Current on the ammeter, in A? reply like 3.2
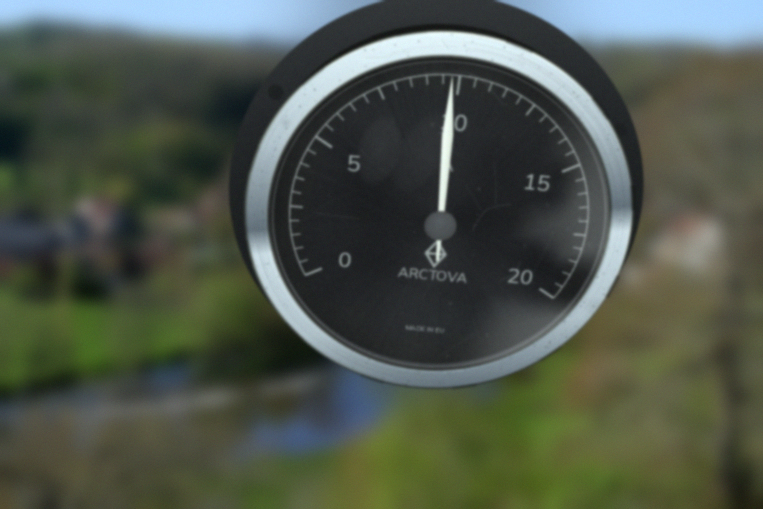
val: 9.75
